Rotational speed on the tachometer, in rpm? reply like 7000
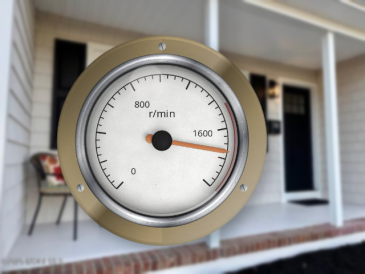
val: 1750
